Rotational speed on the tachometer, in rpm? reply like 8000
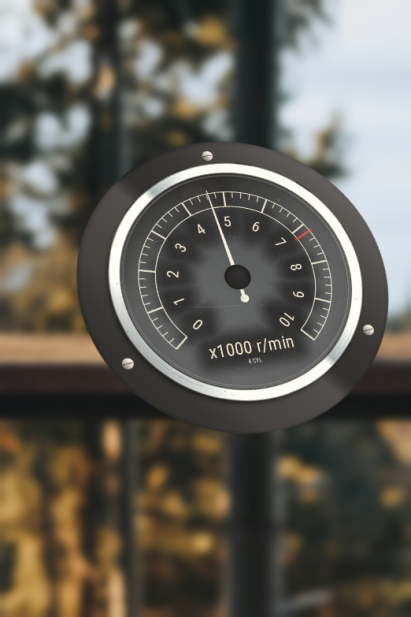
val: 4600
